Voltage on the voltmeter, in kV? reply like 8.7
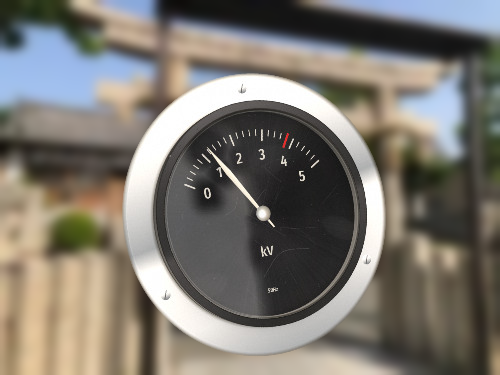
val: 1.2
